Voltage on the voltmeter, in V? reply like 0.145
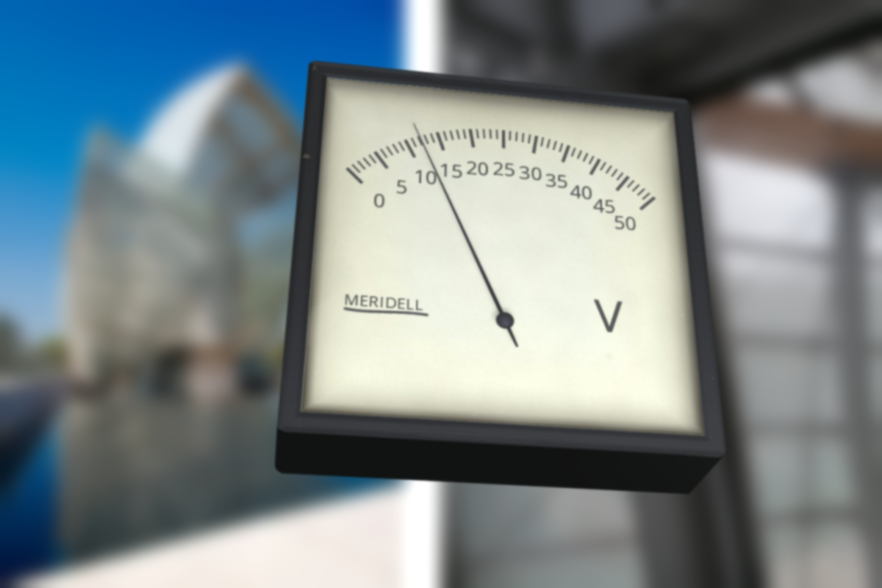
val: 12
